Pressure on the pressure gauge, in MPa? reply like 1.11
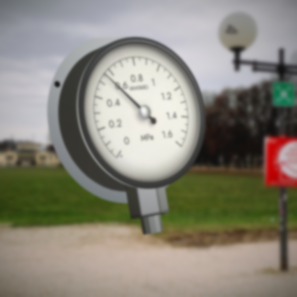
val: 0.55
